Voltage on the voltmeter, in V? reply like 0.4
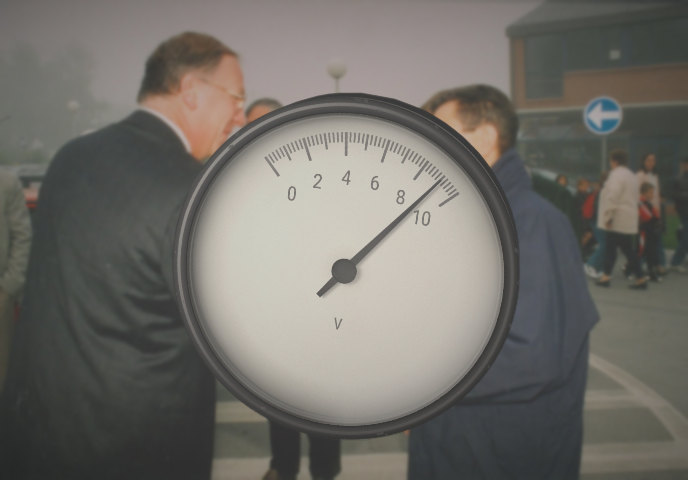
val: 9
